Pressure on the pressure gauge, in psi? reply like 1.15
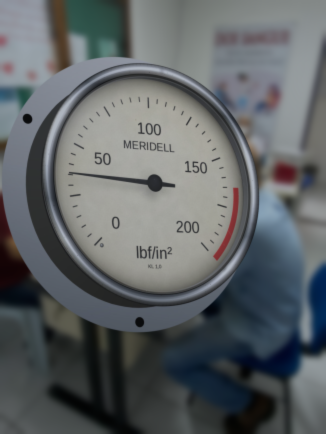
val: 35
